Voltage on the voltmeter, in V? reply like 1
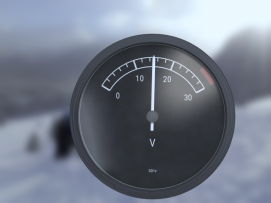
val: 15
